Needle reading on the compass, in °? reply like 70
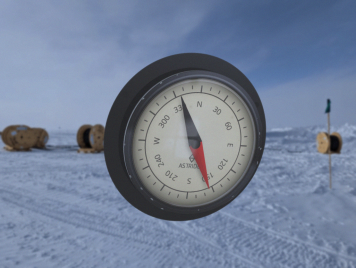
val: 155
